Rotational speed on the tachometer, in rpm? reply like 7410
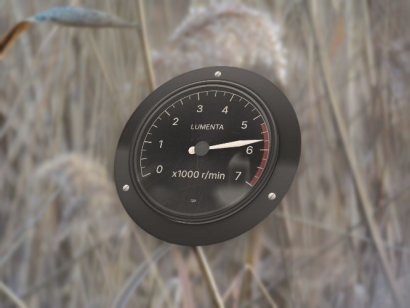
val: 5750
